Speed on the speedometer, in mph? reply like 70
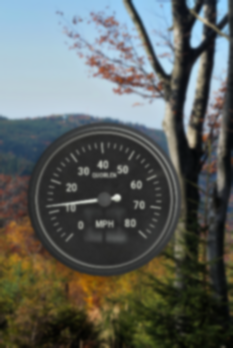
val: 12
